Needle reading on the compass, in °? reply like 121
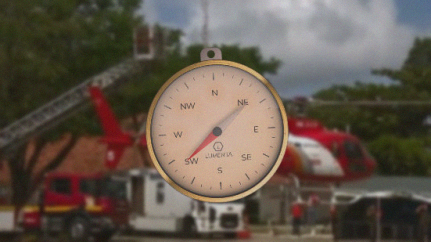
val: 230
